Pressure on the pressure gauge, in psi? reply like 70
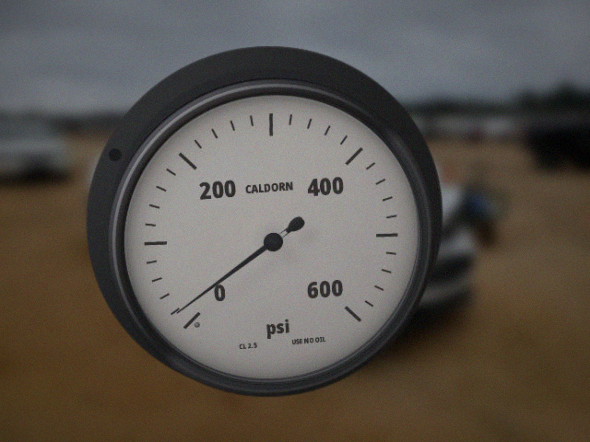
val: 20
